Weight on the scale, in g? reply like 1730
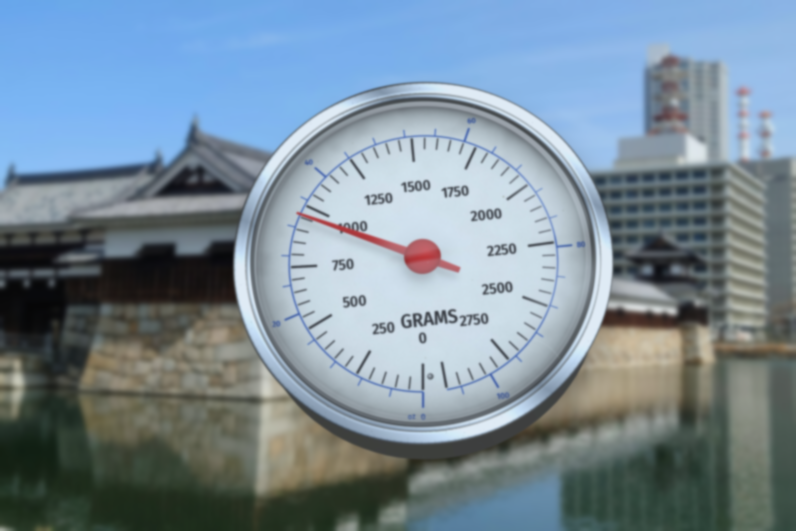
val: 950
